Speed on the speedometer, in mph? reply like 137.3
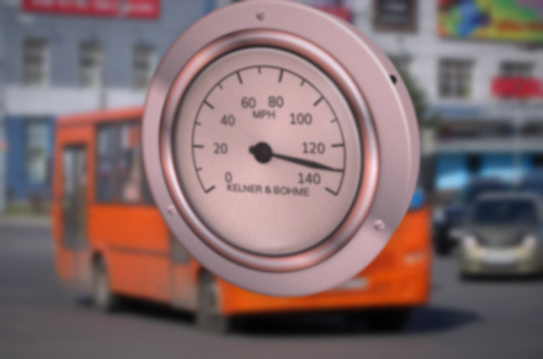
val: 130
